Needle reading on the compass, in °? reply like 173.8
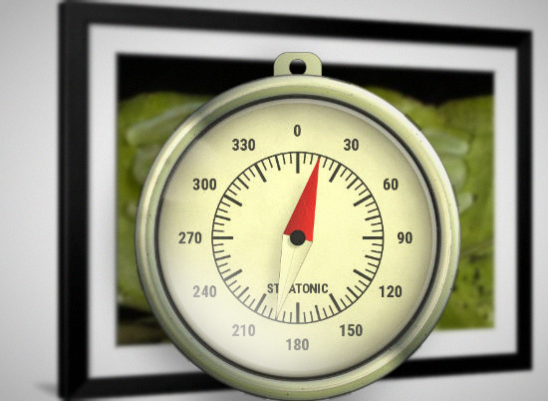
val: 15
